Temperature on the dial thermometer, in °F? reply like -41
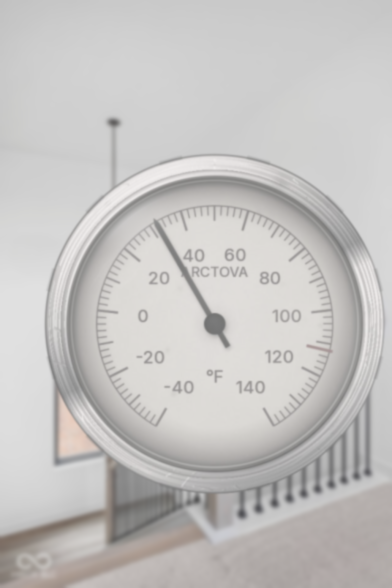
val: 32
